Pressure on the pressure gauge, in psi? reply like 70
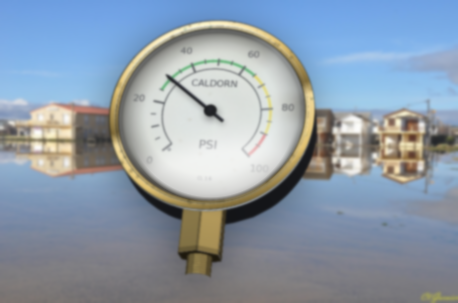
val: 30
